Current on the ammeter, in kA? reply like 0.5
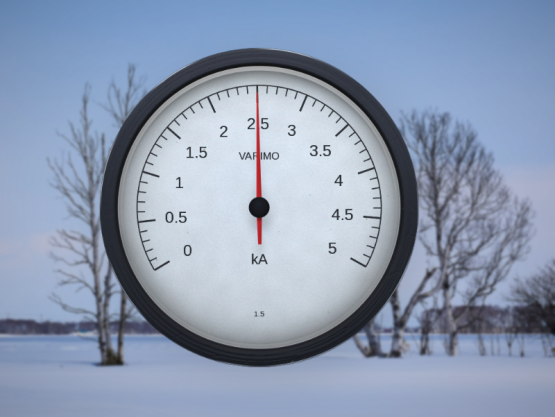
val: 2.5
